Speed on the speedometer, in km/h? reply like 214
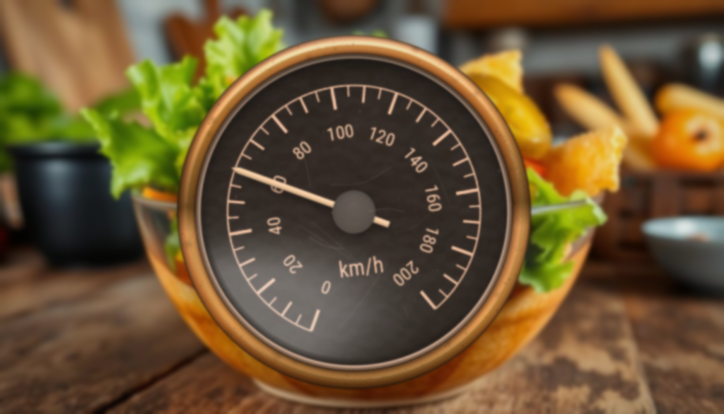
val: 60
